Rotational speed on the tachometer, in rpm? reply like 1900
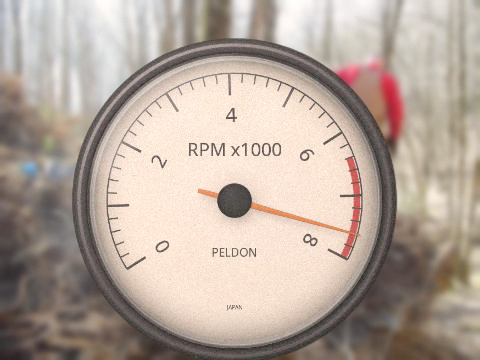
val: 7600
